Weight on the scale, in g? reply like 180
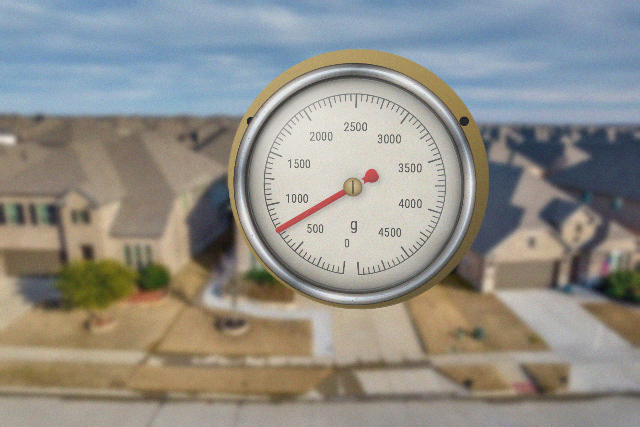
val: 750
